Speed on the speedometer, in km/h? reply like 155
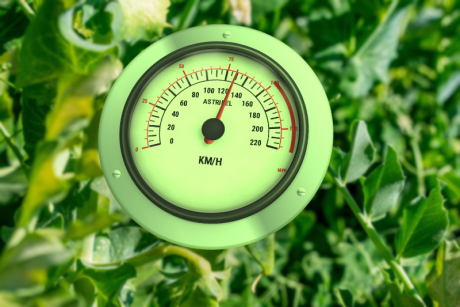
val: 130
